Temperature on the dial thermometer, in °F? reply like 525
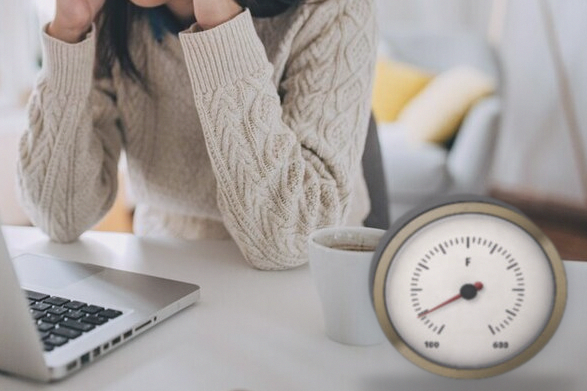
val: 150
